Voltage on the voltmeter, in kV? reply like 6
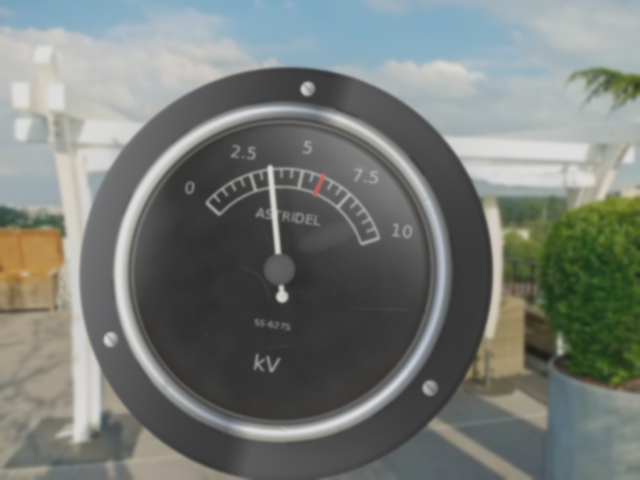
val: 3.5
